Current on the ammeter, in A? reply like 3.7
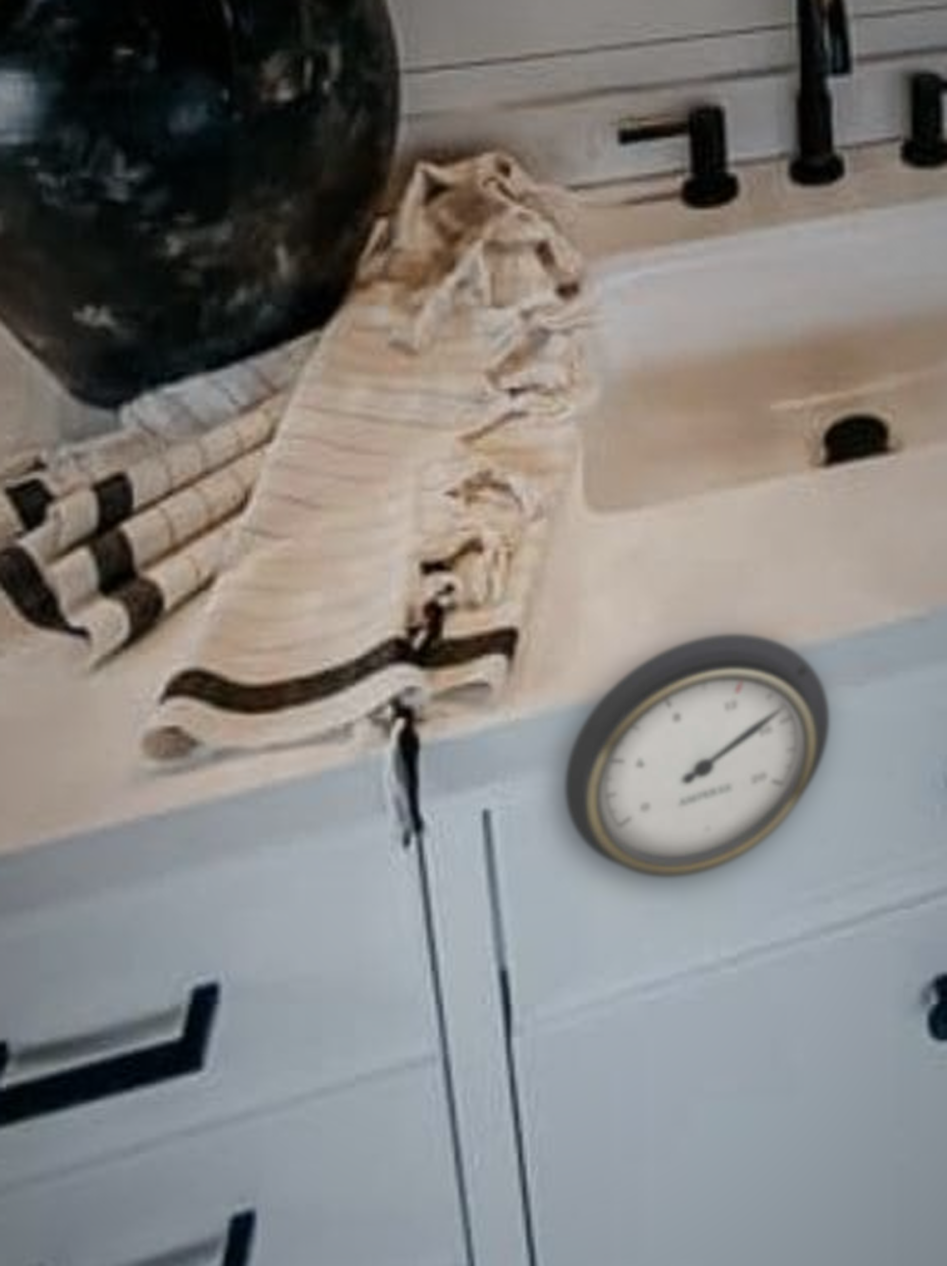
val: 15
